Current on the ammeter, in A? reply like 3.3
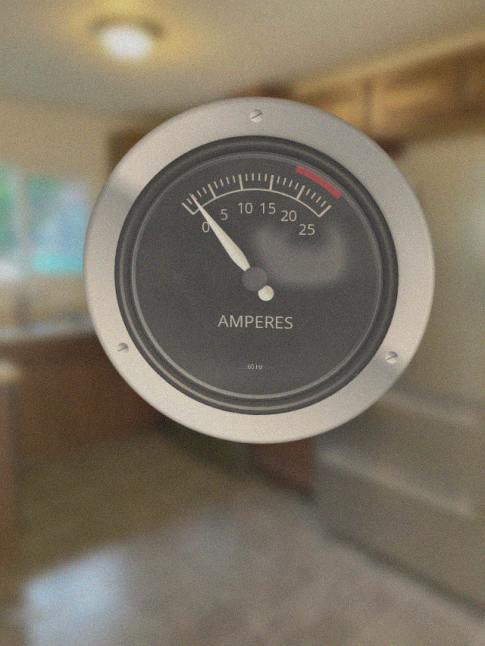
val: 2
